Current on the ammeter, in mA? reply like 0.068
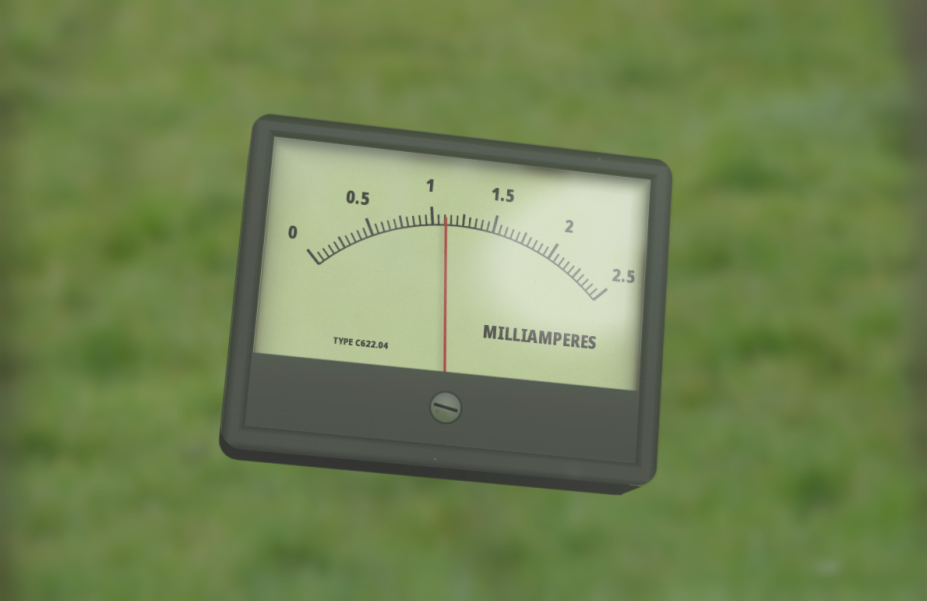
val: 1.1
